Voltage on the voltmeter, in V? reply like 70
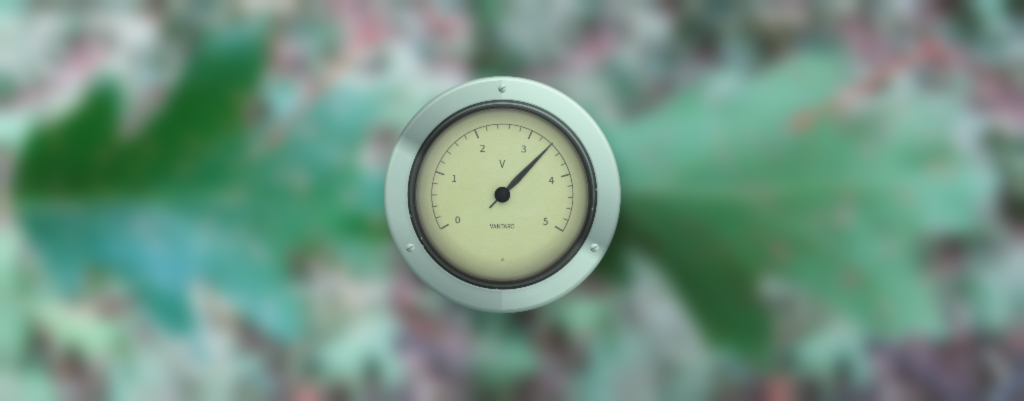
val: 3.4
